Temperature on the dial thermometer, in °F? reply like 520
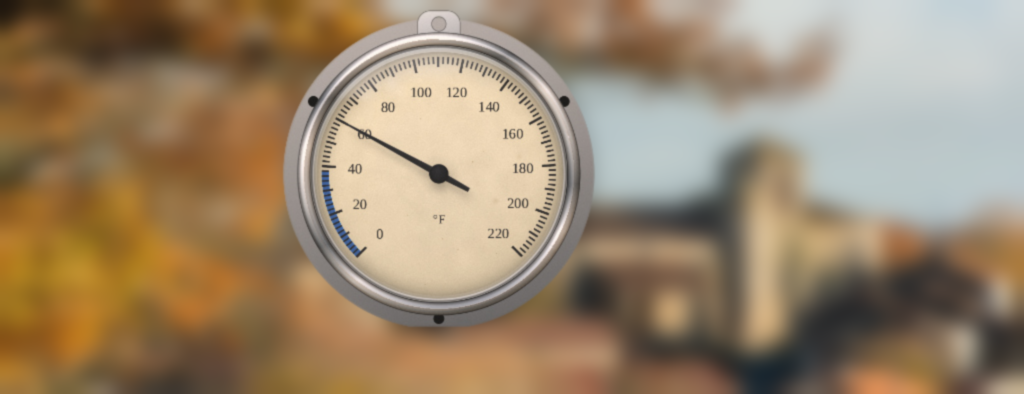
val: 60
